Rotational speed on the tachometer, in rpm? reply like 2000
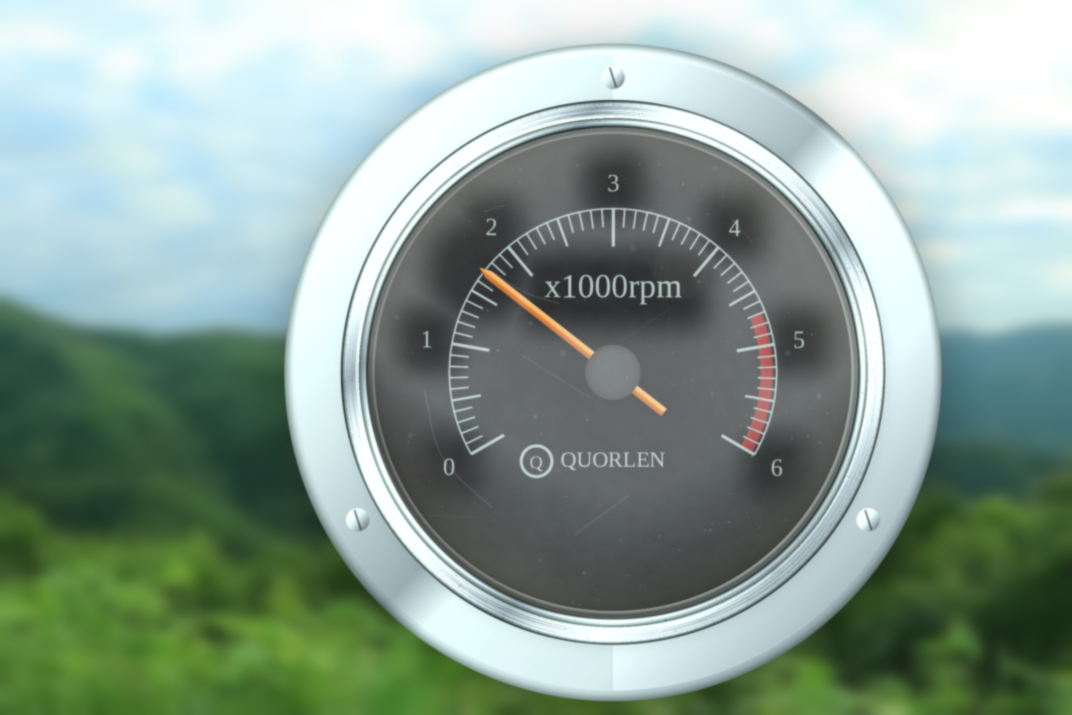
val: 1700
